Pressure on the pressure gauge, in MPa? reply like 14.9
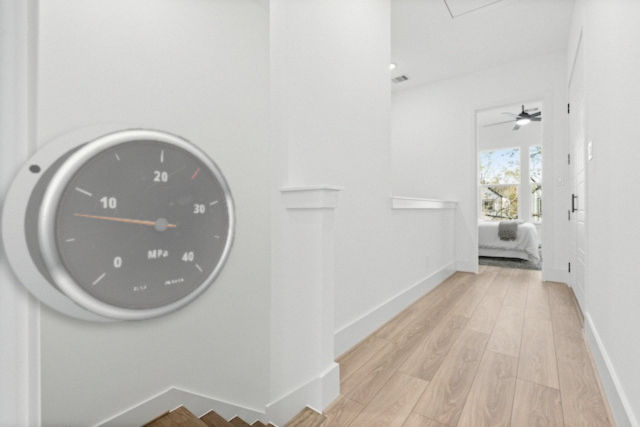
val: 7.5
